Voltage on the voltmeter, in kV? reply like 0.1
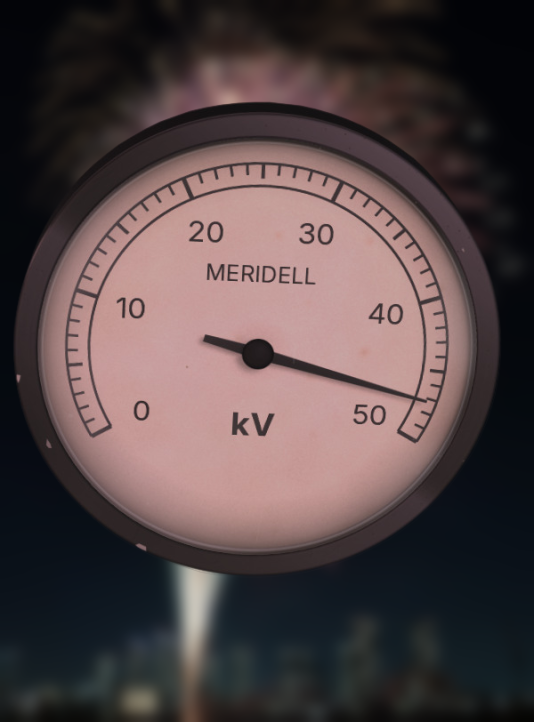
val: 47
